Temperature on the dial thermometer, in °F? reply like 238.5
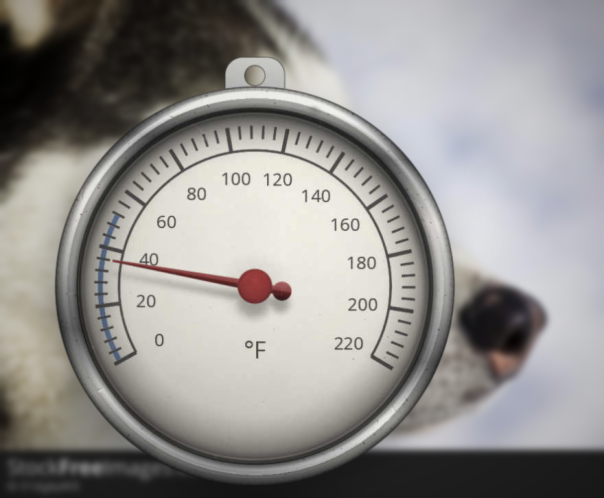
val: 36
